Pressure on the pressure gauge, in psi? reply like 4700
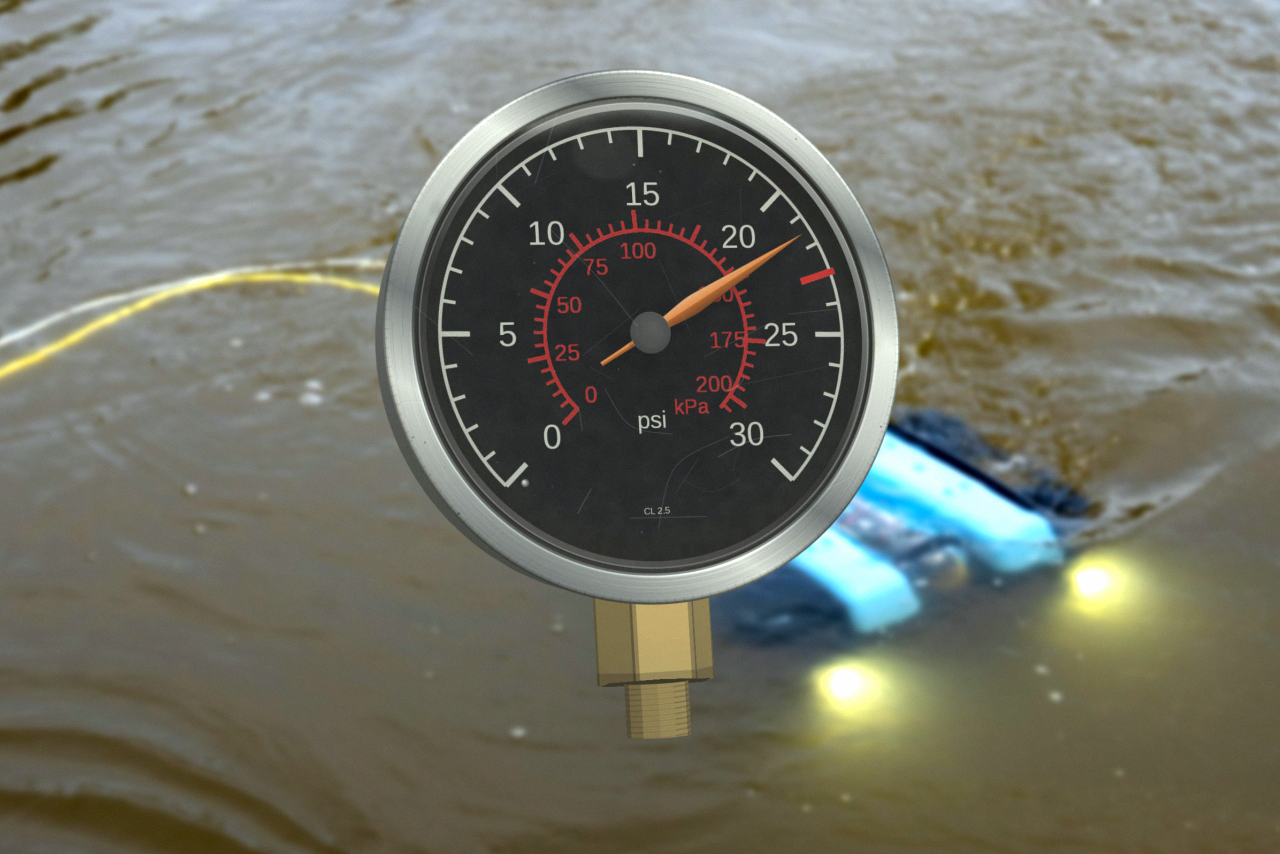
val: 21.5
